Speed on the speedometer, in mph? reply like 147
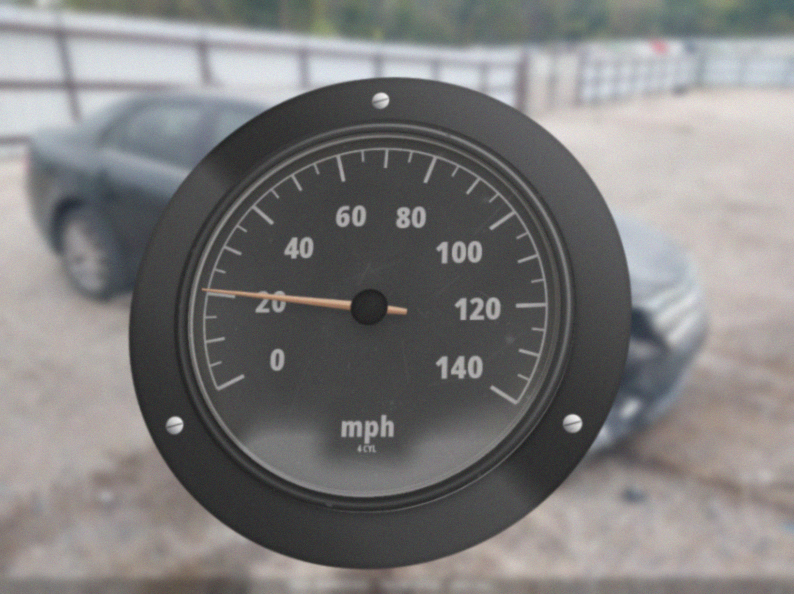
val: 20
